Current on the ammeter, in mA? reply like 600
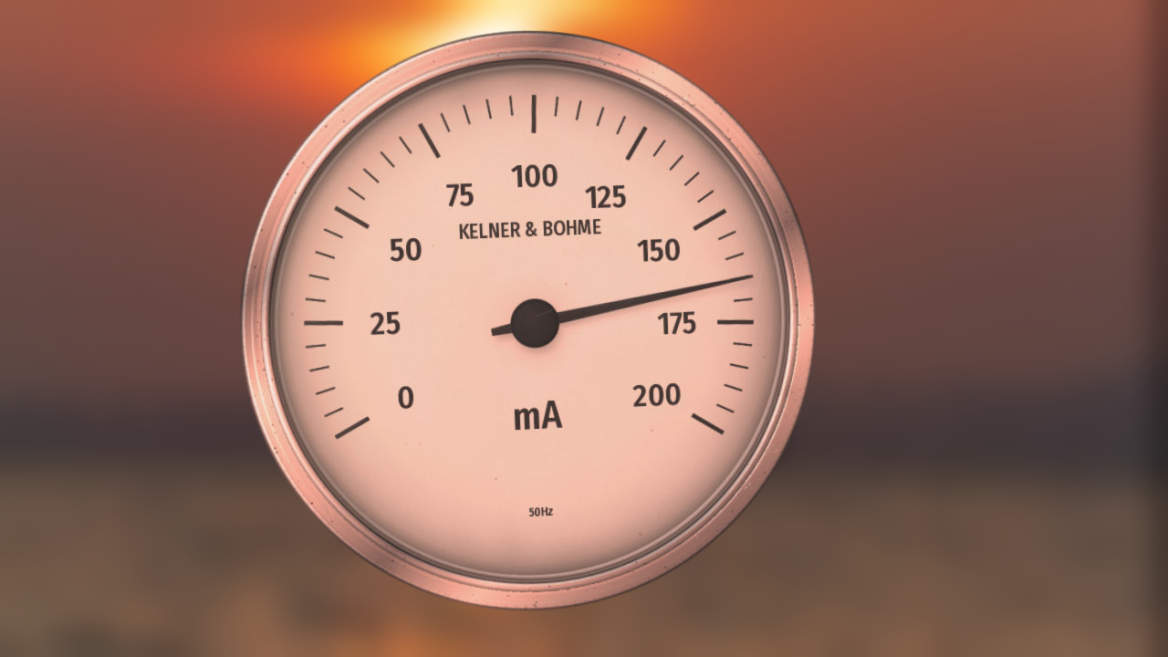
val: 165
